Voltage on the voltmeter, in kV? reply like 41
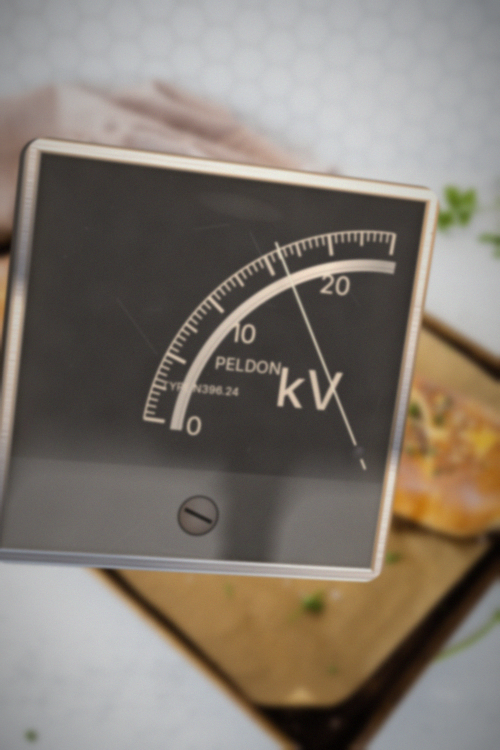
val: 16
